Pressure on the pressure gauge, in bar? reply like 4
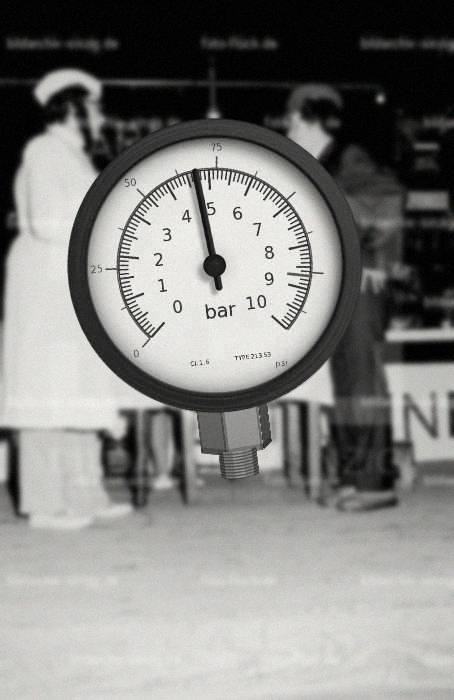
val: 4.7
